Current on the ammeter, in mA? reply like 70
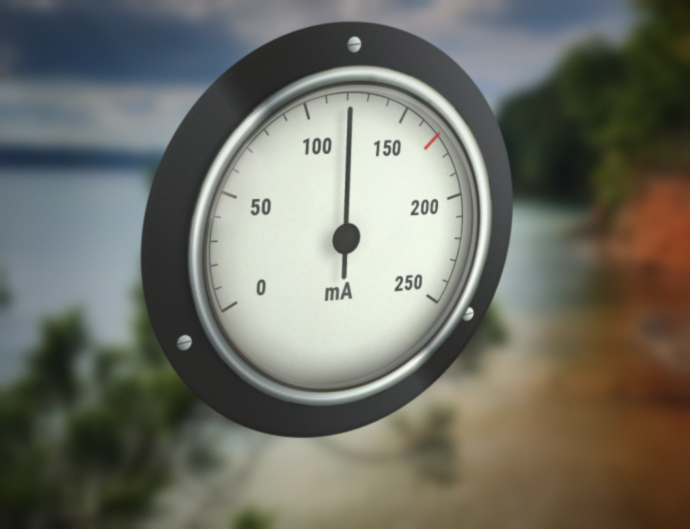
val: 120
